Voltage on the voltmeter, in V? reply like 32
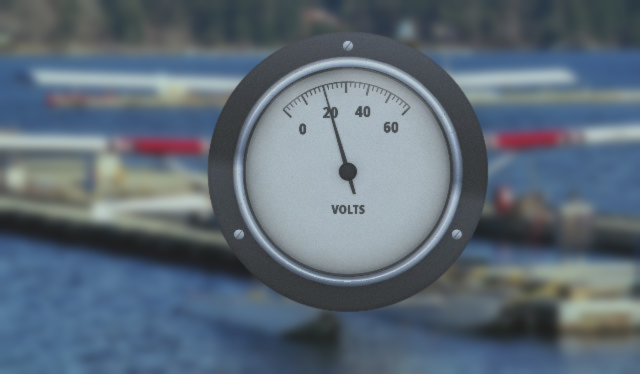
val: 20
